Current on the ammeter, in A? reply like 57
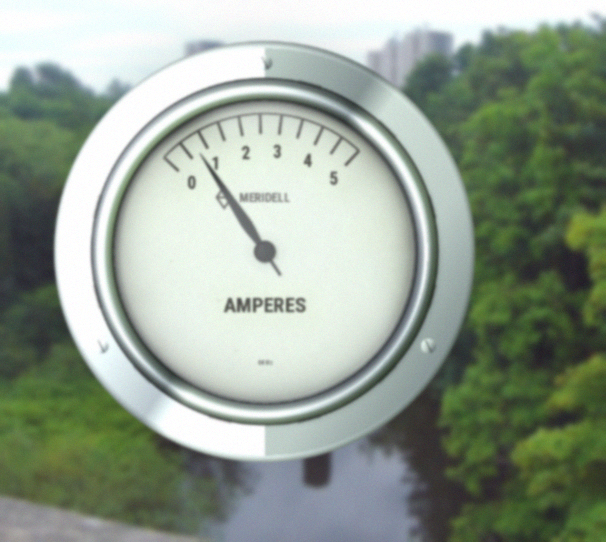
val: 0.75
